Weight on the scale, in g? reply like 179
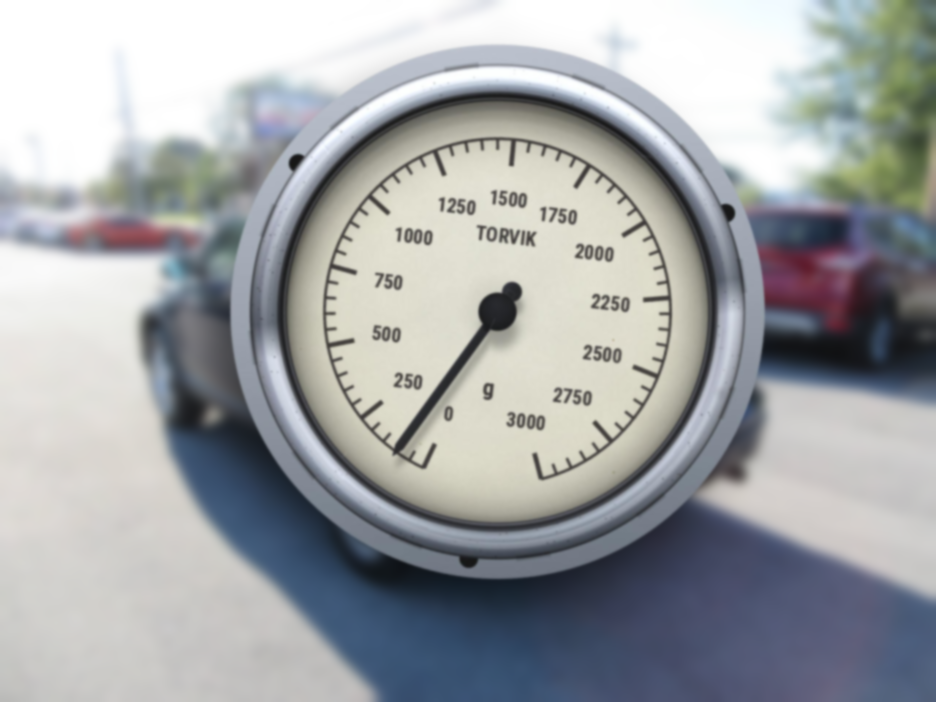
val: 100
